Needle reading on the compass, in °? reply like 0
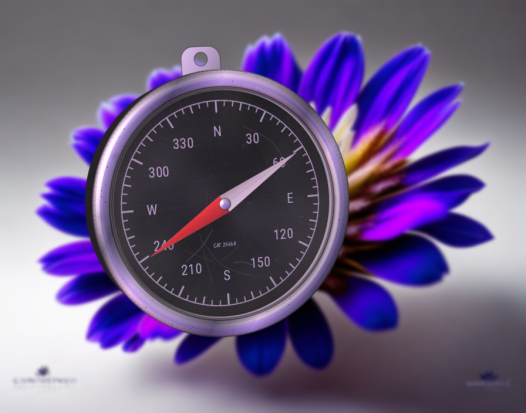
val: 240
